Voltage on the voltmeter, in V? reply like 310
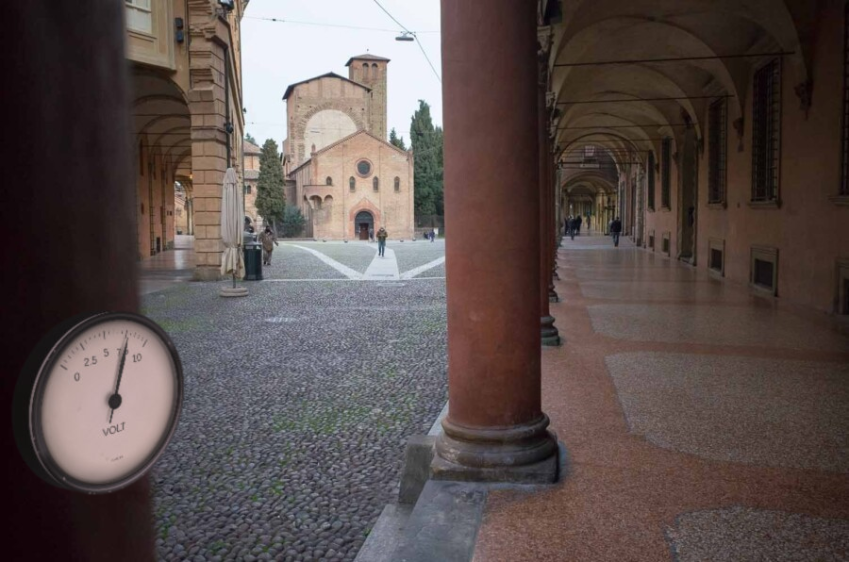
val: 7.5
